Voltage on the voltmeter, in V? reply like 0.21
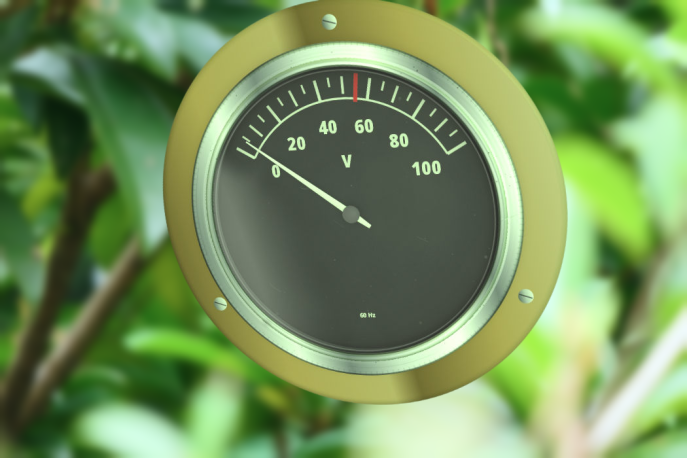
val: 5
